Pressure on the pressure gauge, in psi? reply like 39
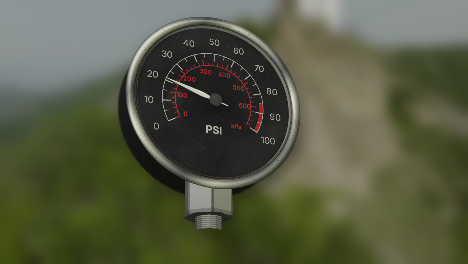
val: 20
